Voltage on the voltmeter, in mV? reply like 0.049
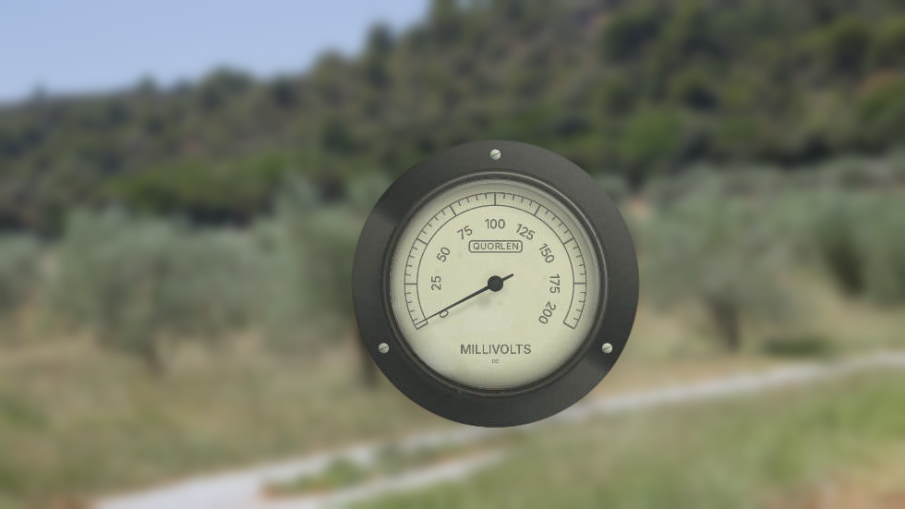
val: 2.5
